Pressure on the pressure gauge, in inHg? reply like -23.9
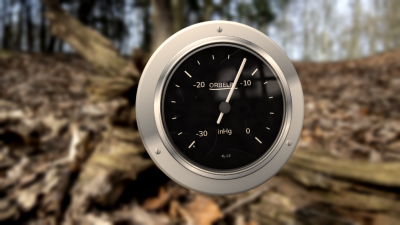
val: -12
